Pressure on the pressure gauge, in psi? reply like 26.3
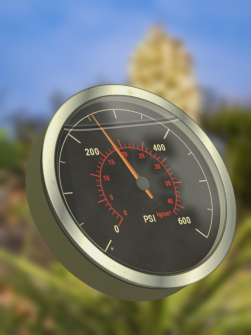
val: 250
